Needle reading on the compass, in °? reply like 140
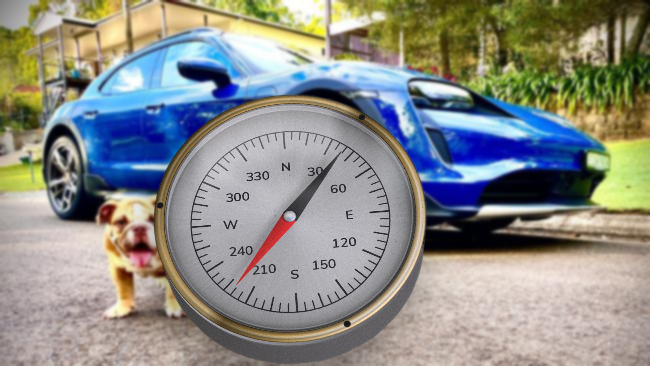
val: 220
